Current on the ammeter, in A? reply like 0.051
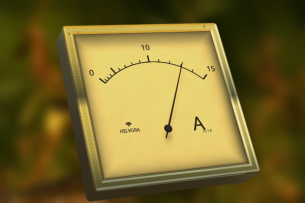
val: 13
